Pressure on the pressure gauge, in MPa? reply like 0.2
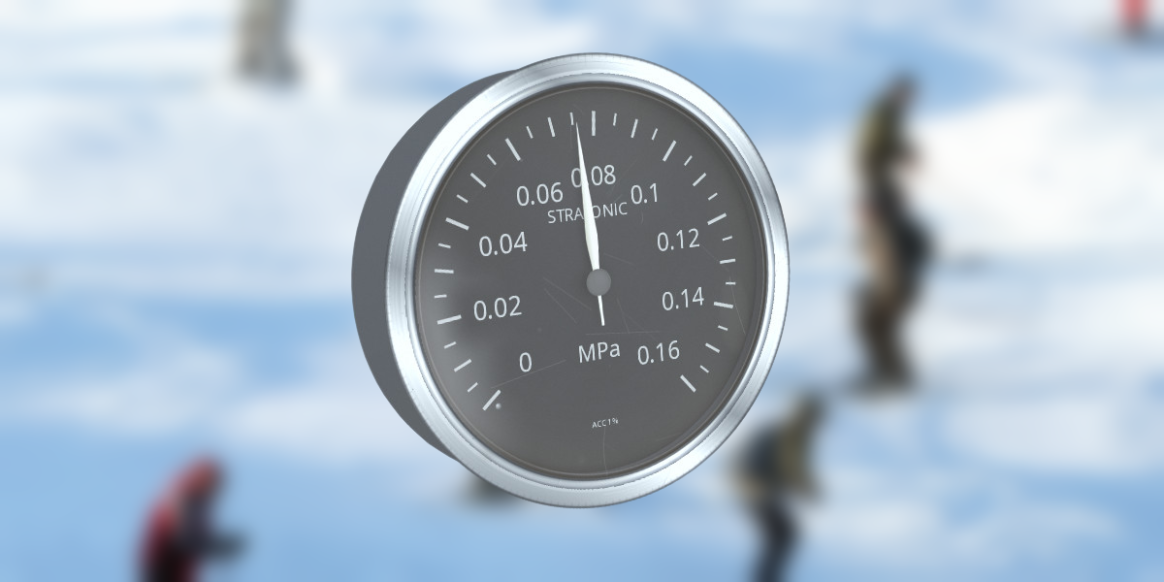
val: 0.075
